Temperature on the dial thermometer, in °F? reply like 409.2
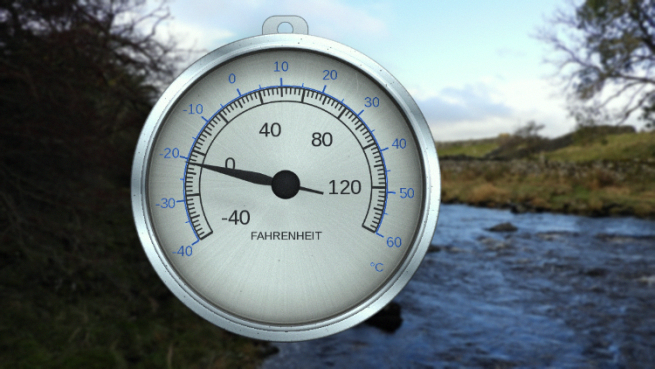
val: -6
